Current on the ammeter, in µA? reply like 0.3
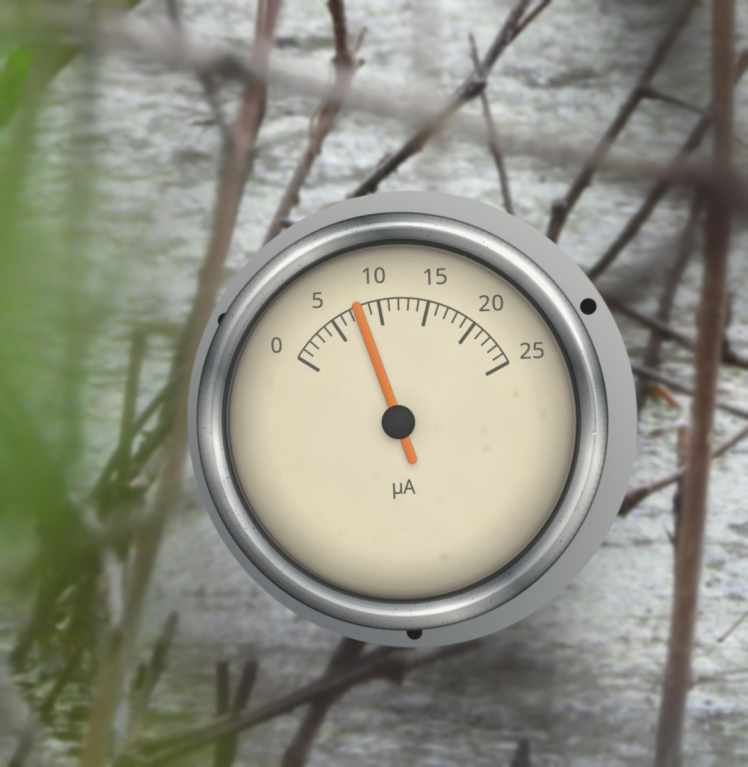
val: 8
